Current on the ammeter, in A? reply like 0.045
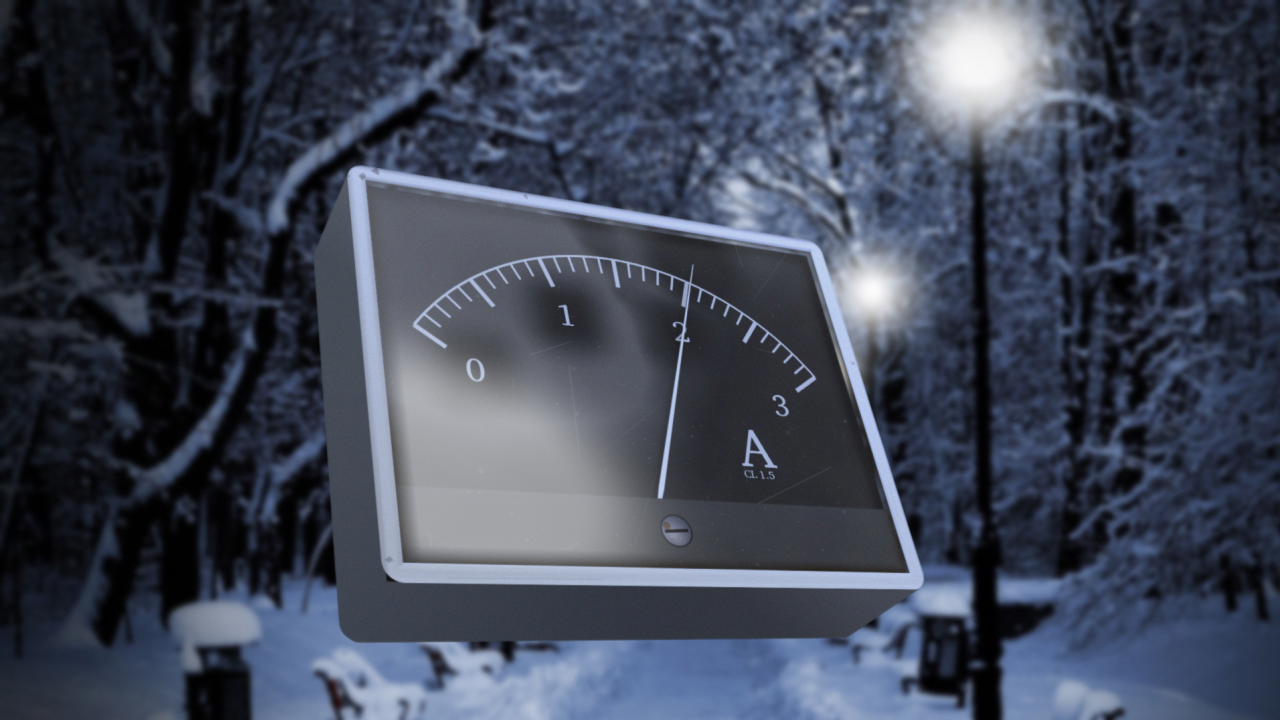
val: 2
